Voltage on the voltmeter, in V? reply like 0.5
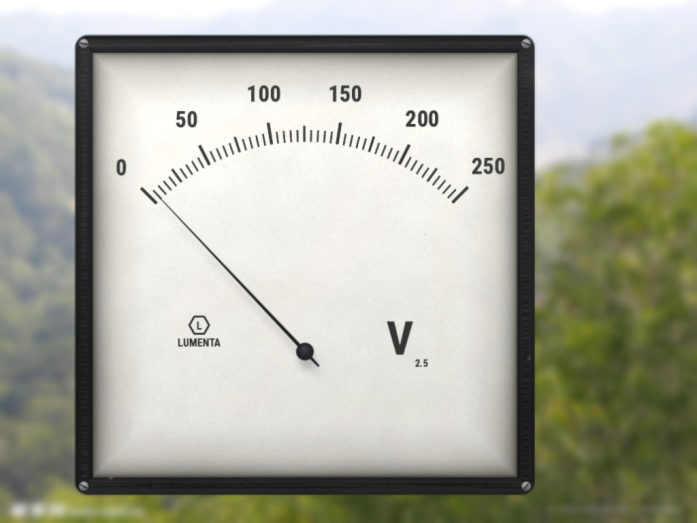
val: 5
